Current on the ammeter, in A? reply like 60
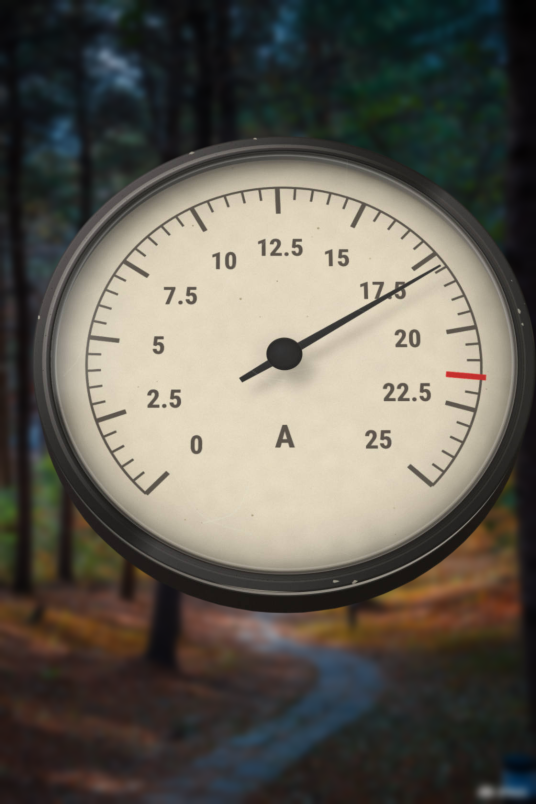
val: 18
